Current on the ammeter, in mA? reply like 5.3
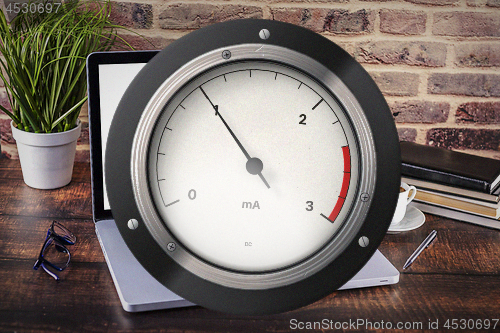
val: 1
